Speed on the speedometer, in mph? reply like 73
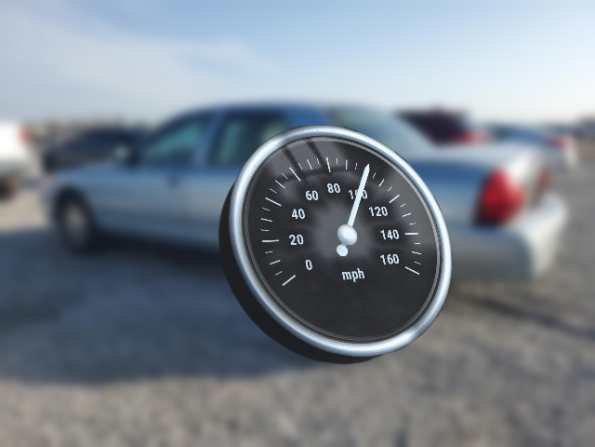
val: 100
